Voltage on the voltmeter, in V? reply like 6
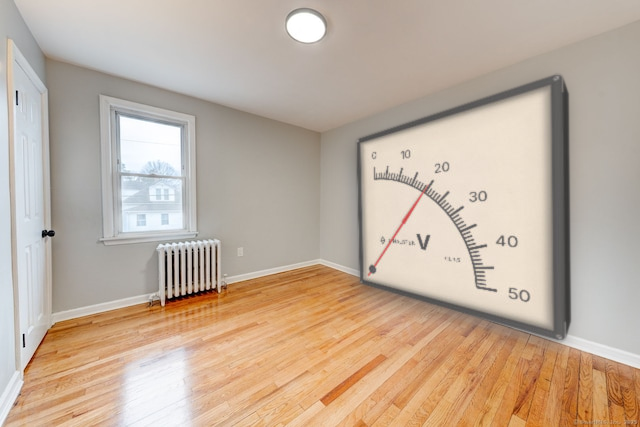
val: 20
